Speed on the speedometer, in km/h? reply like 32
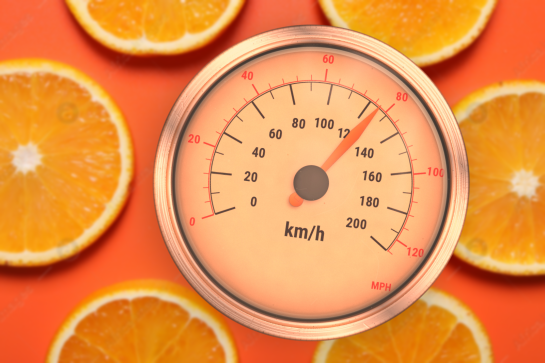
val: 125
